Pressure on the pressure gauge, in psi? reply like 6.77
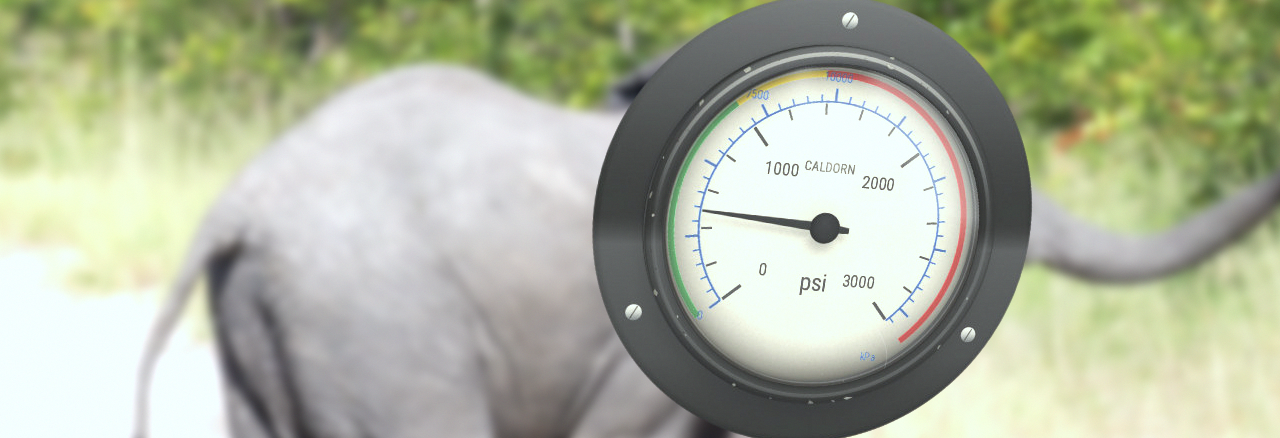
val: 500
